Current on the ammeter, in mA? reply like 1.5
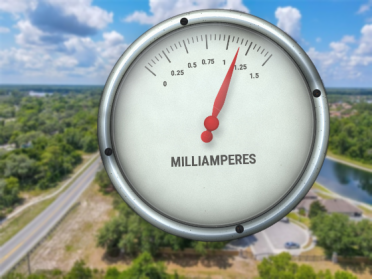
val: 1.15
